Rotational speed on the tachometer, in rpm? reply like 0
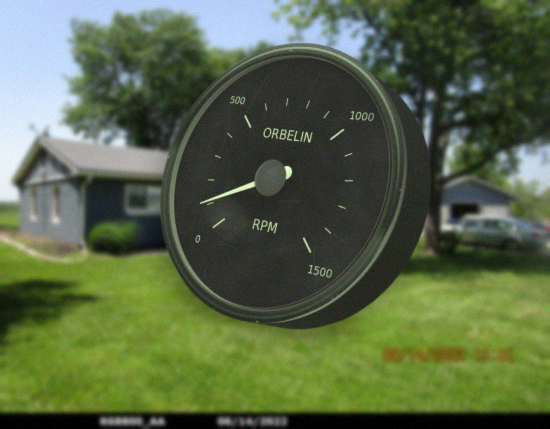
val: 100
